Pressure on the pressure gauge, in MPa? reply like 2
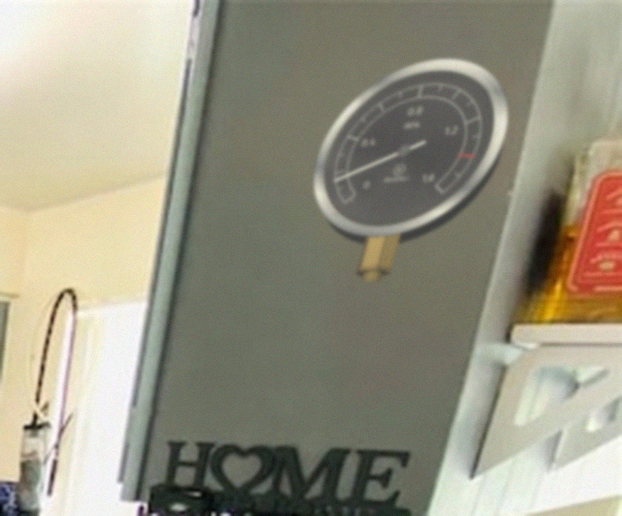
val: 0.15
